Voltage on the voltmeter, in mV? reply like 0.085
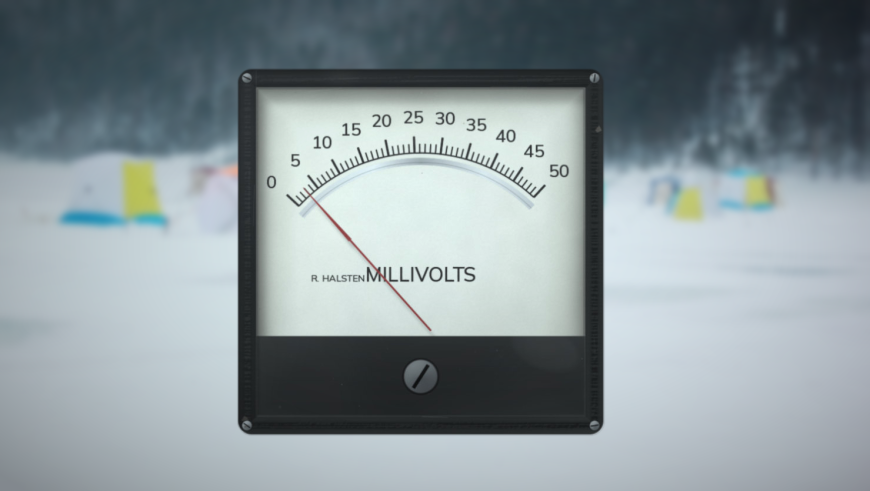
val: 3
